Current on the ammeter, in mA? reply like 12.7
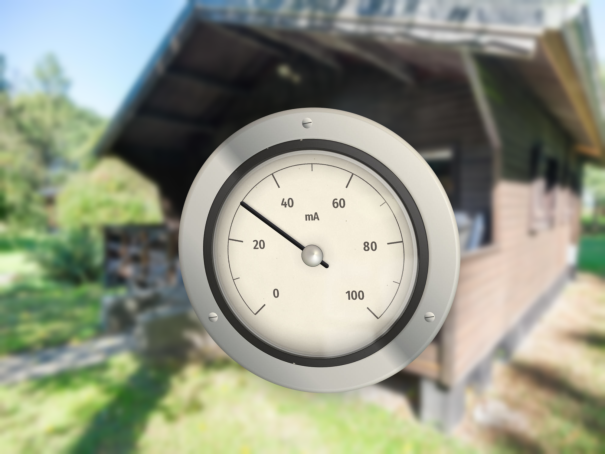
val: 30
